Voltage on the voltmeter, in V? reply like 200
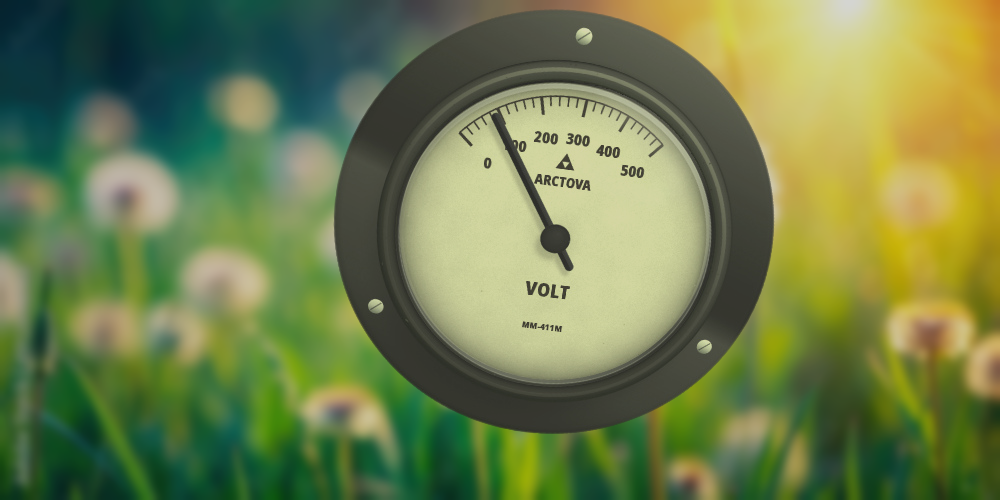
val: 90
